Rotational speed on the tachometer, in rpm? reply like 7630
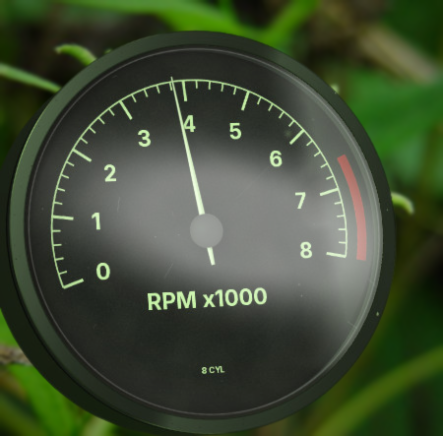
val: 3800
